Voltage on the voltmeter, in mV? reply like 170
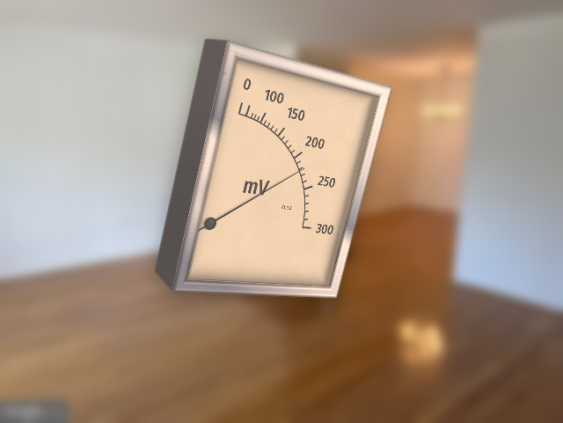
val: 220
